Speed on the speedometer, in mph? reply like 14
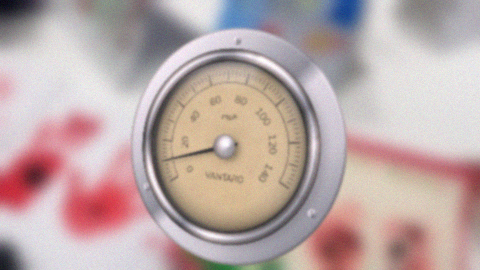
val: 10
